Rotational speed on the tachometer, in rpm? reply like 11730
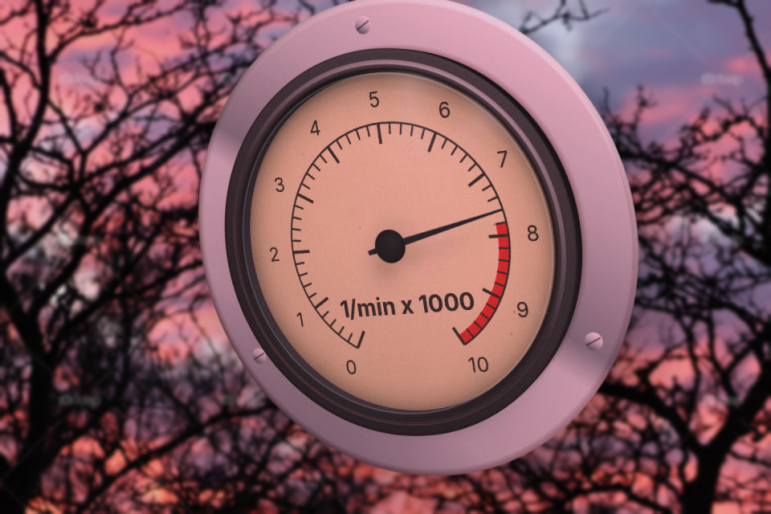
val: 7600
